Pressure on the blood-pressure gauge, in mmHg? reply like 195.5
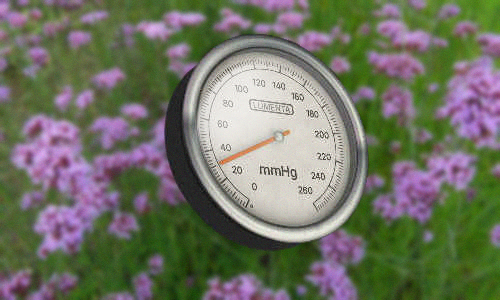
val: 30
